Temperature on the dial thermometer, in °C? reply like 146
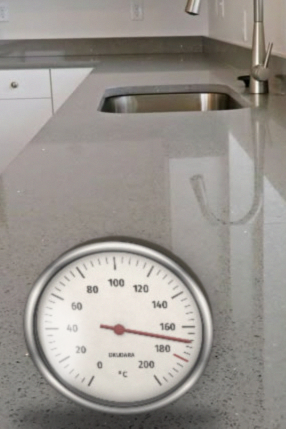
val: 168
